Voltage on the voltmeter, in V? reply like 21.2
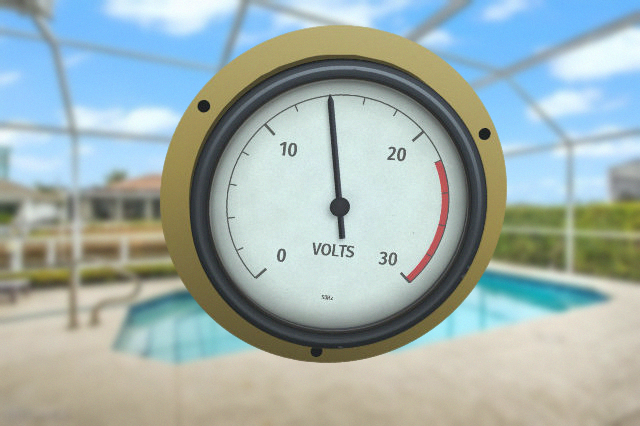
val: 14
